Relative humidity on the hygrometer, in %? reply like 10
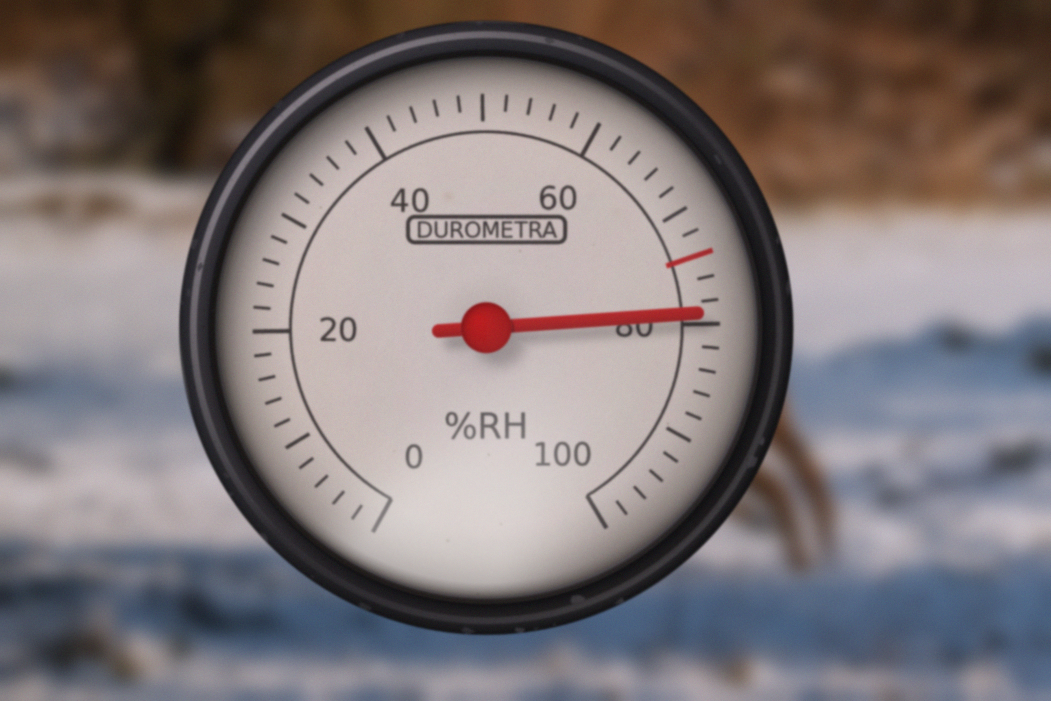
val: 79
